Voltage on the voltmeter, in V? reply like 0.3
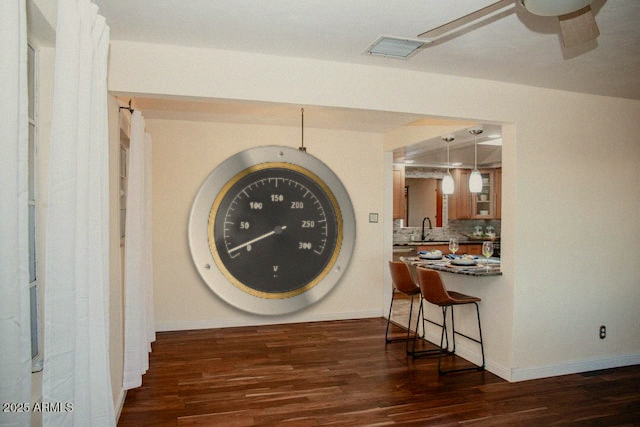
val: 10
